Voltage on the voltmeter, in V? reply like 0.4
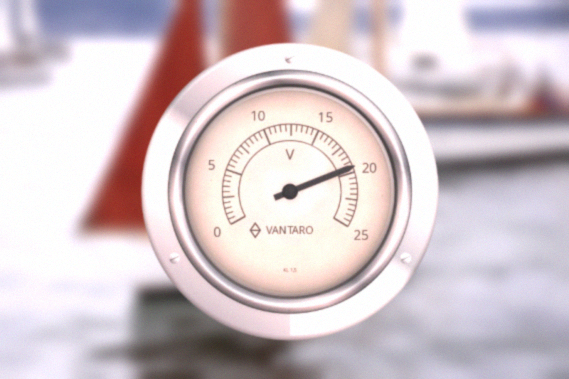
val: 19.5
